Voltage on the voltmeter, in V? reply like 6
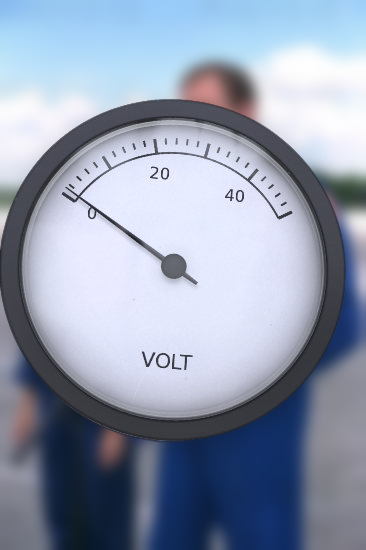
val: 1
